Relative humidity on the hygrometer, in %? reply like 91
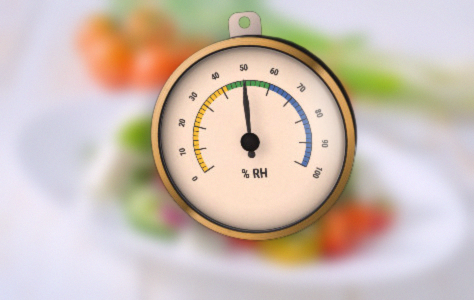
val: 50
